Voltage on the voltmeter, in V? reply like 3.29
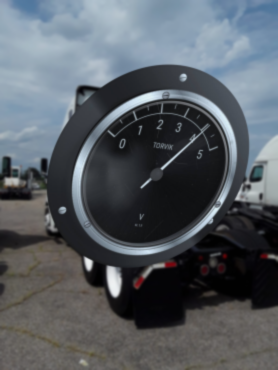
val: 4
